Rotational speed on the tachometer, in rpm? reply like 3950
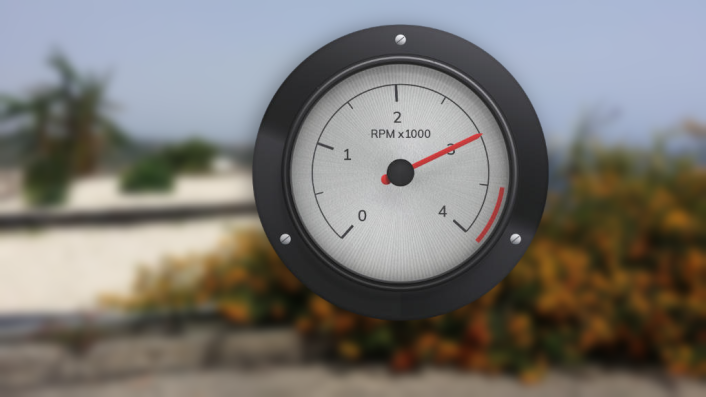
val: 3000
